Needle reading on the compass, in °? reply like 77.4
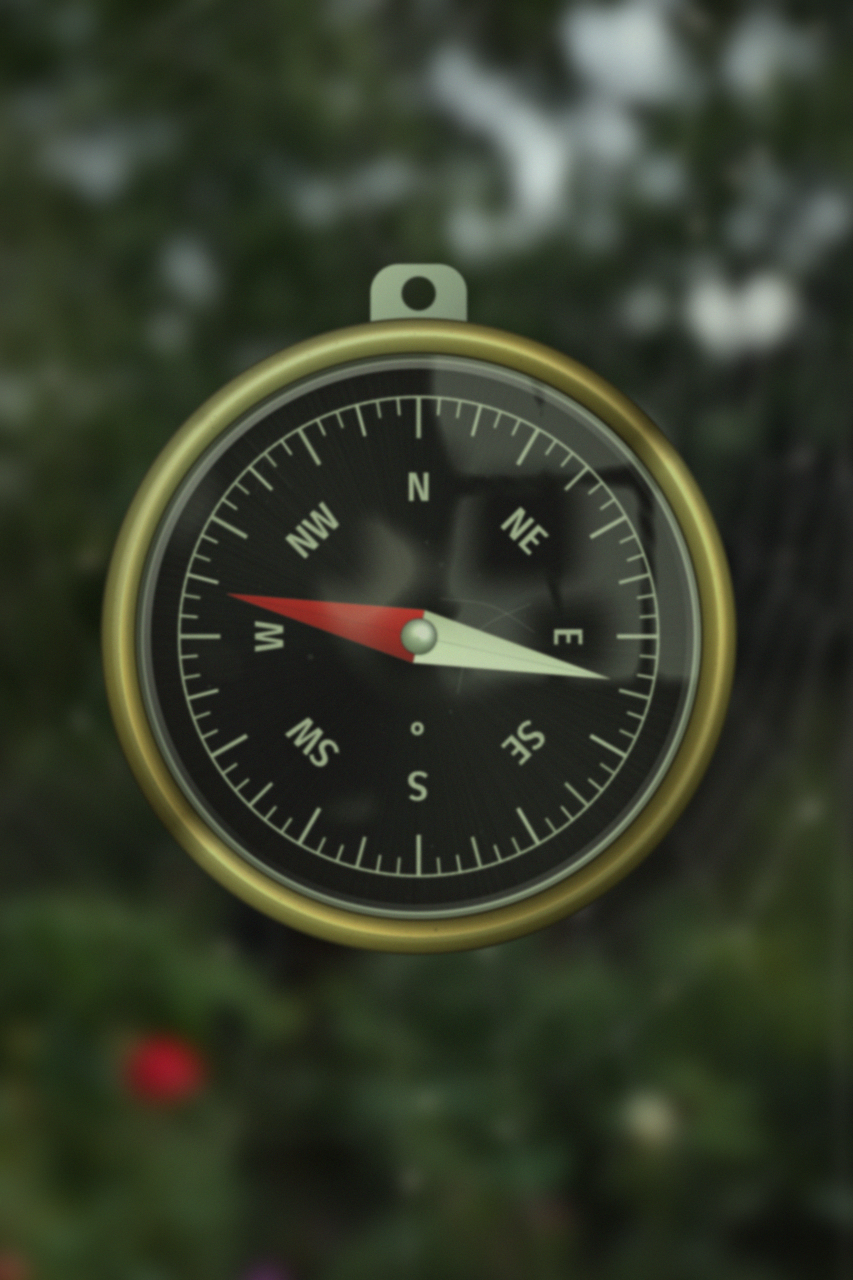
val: 282.5
